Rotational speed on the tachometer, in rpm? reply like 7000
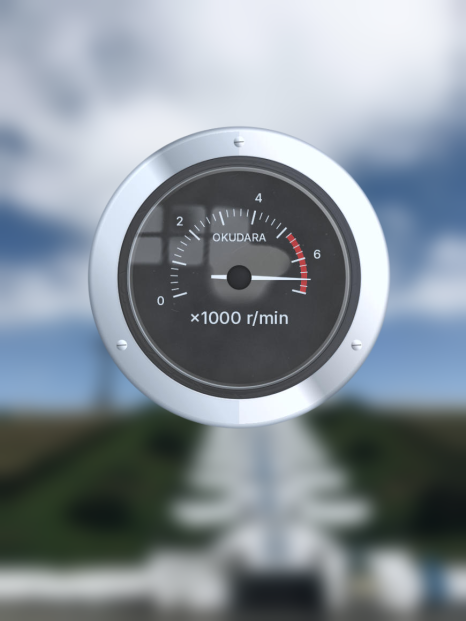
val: 6600
